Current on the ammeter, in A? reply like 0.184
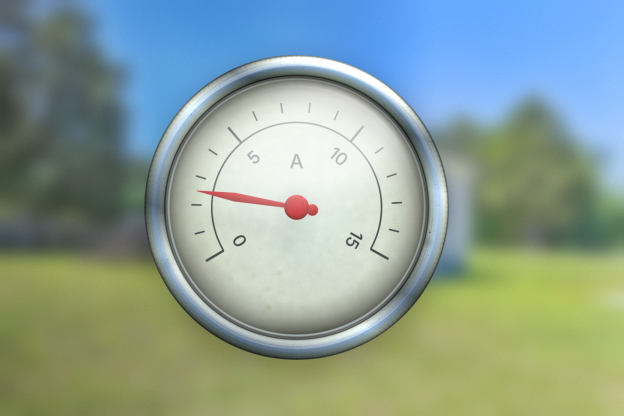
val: 2.5
